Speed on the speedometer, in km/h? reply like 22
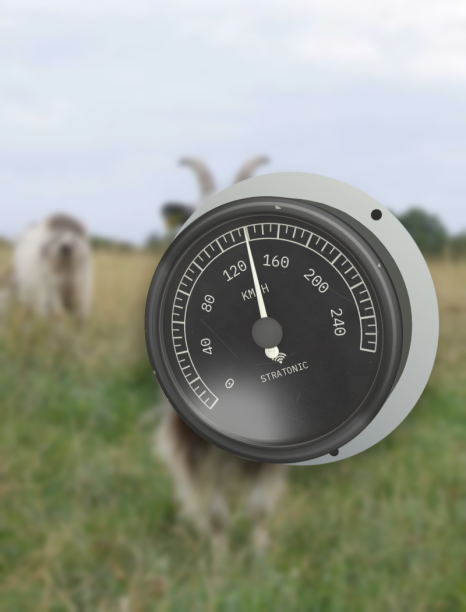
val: 140
